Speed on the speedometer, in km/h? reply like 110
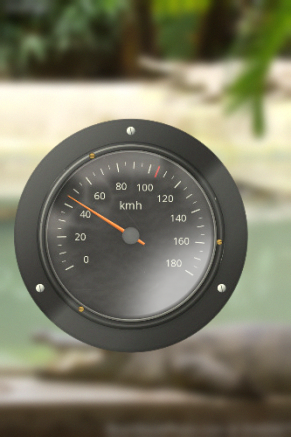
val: 45
